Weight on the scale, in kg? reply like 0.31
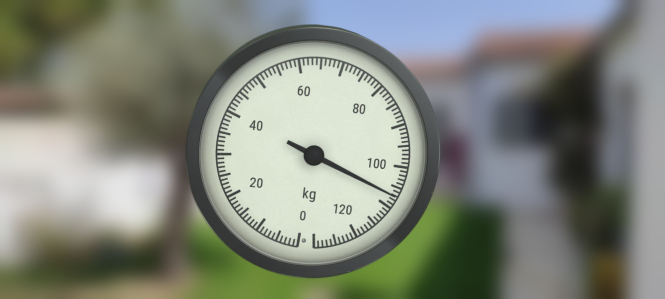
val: 107
